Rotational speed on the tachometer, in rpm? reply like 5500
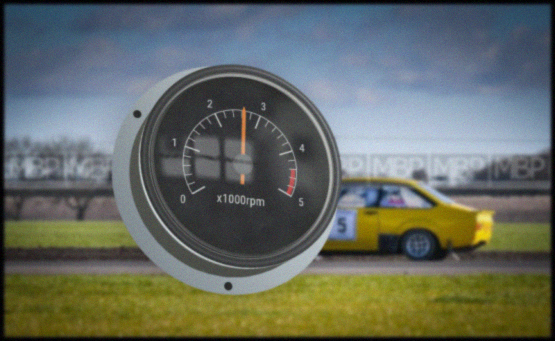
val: 2600
